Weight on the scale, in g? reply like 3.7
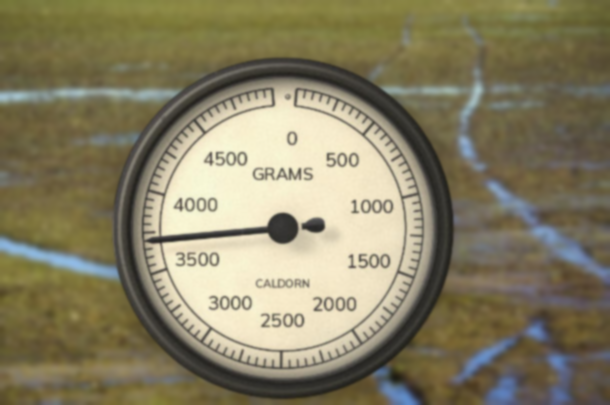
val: 3700
